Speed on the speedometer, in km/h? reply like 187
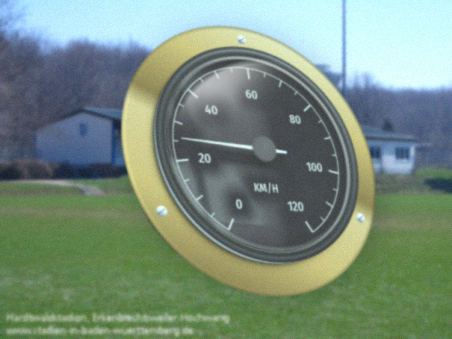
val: 25
